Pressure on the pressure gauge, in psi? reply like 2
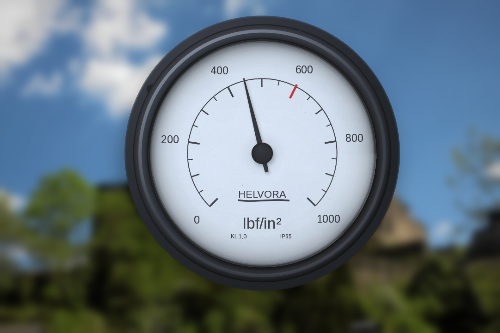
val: 450
